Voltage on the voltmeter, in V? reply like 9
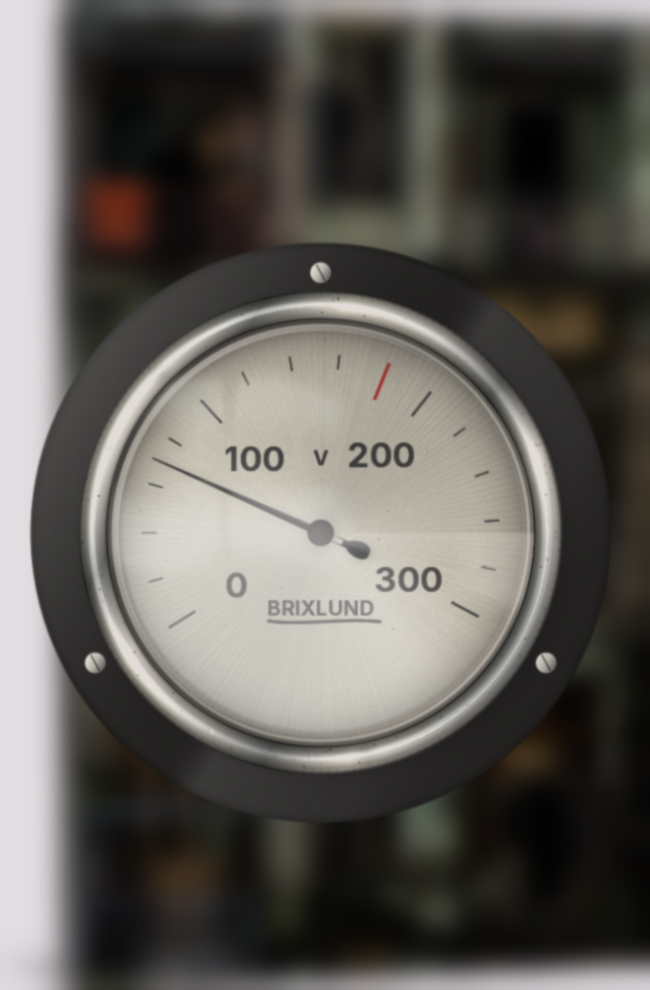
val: 70
